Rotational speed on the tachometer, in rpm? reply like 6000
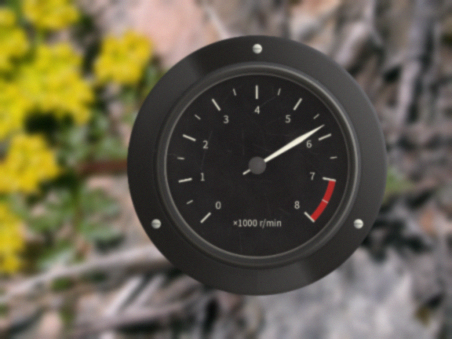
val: 5750
